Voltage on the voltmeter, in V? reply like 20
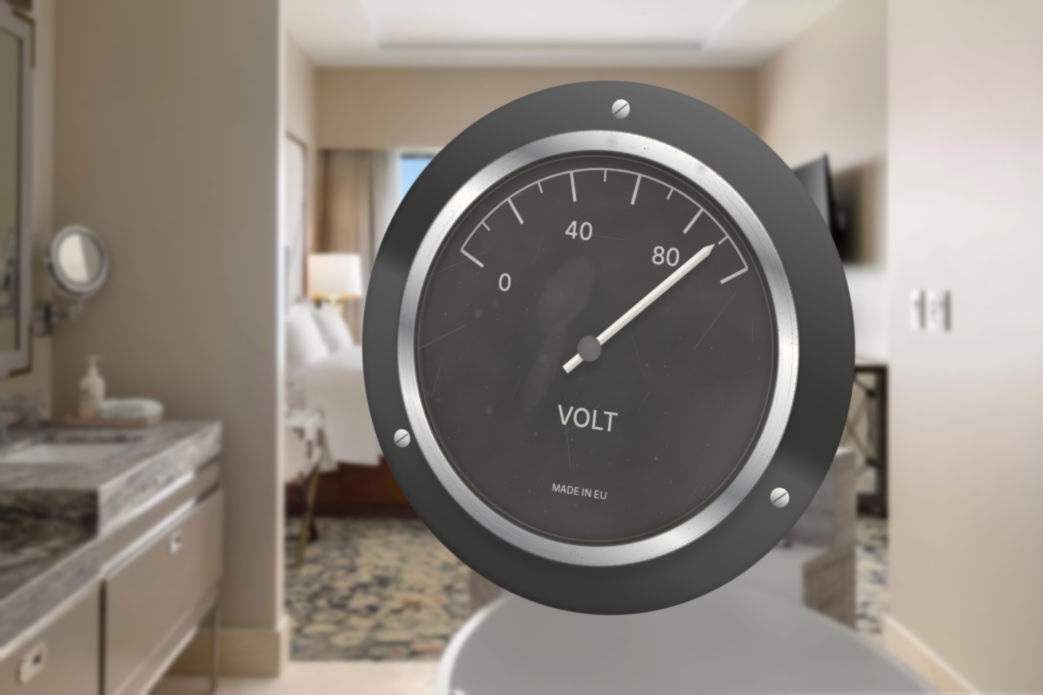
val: 90
